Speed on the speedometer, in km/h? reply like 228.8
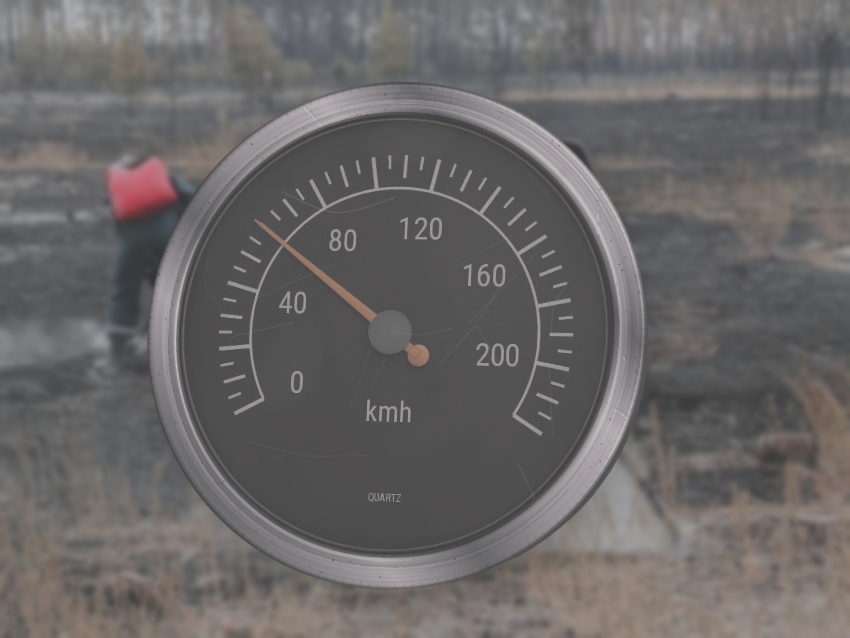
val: 60
